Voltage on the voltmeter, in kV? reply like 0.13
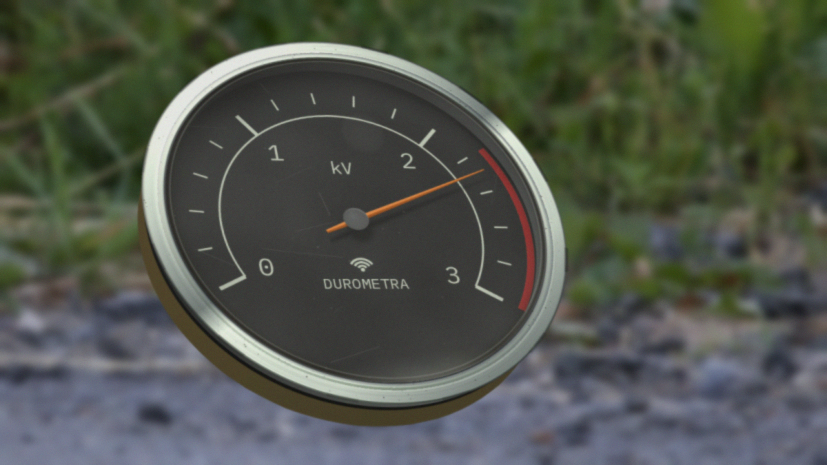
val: 2.3
